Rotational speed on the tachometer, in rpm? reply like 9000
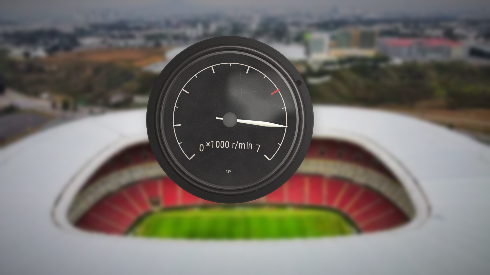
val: 6000
